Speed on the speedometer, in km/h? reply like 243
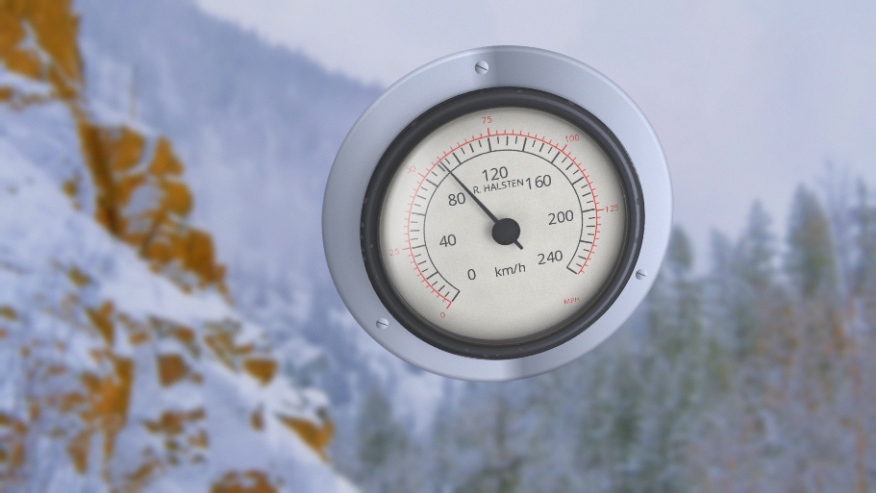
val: 92.5
